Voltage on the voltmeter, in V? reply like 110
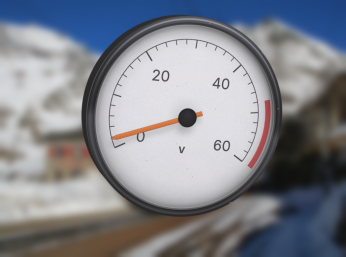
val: 2
